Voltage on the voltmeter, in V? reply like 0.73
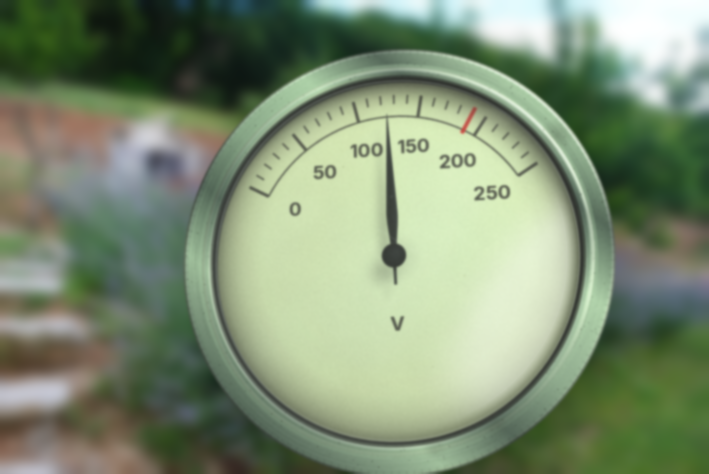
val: 125
